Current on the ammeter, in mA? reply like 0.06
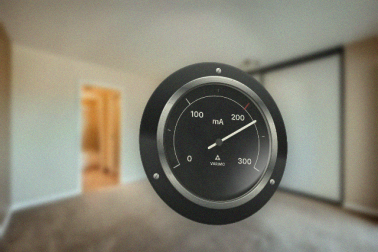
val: 225
